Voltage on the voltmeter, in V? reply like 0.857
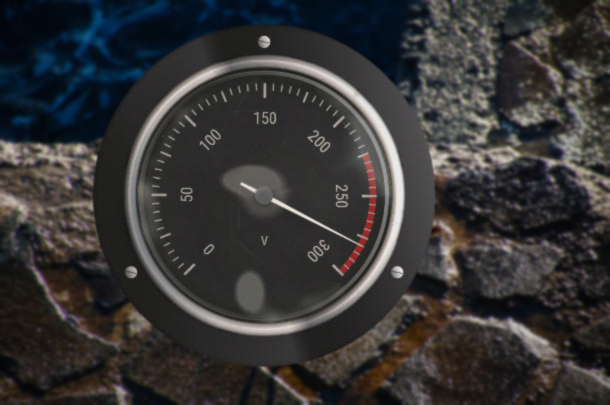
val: 280
